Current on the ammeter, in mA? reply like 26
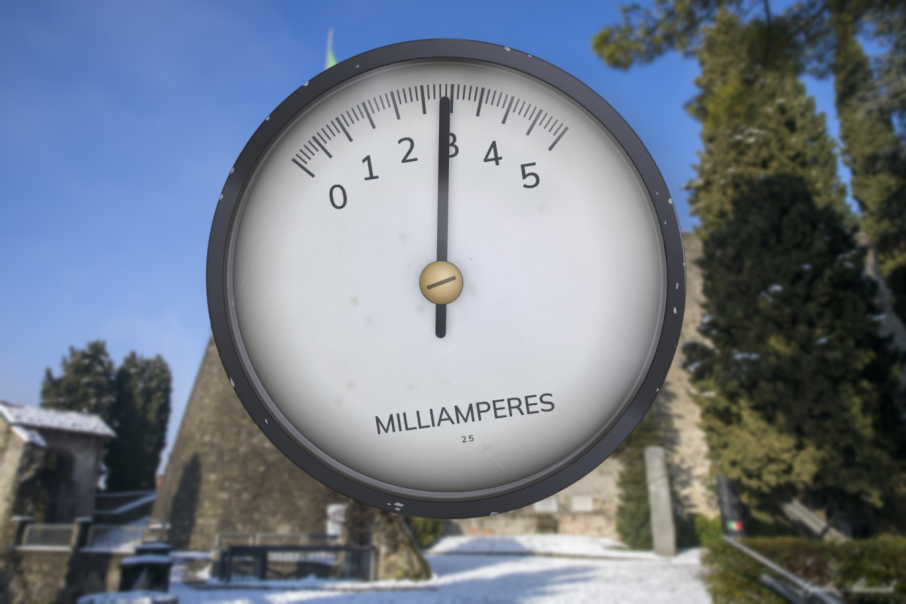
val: 2.9
